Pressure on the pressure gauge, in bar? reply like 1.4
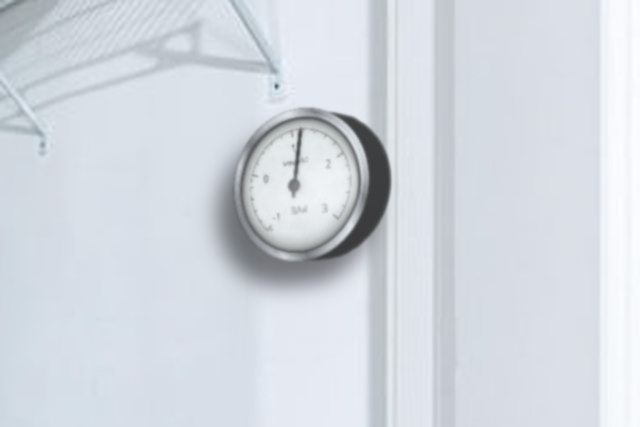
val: 1.2
